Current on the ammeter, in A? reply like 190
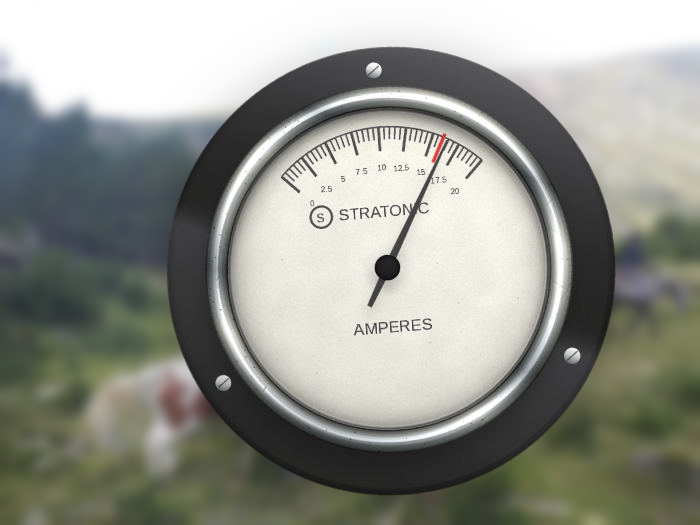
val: 16.5
